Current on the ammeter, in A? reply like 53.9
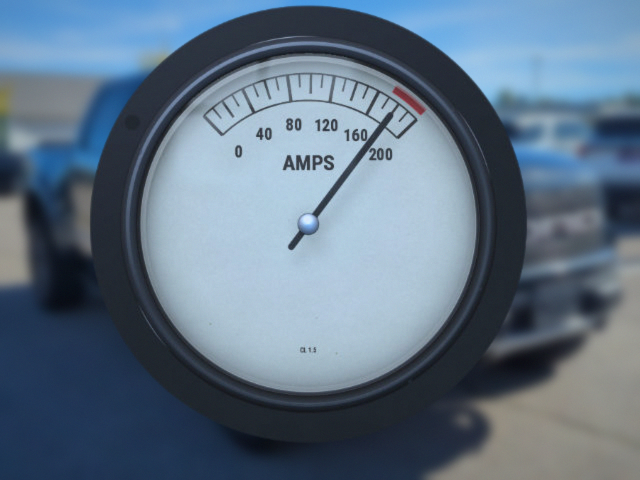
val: 180
